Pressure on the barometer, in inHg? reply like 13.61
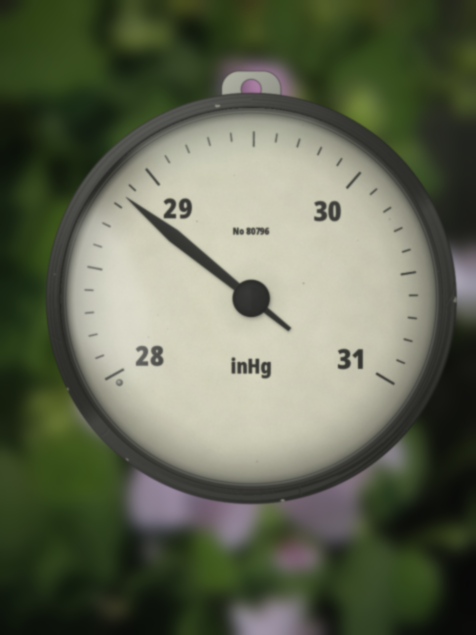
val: 28.85
